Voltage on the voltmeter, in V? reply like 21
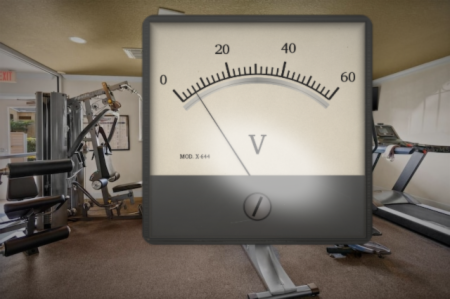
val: 6
